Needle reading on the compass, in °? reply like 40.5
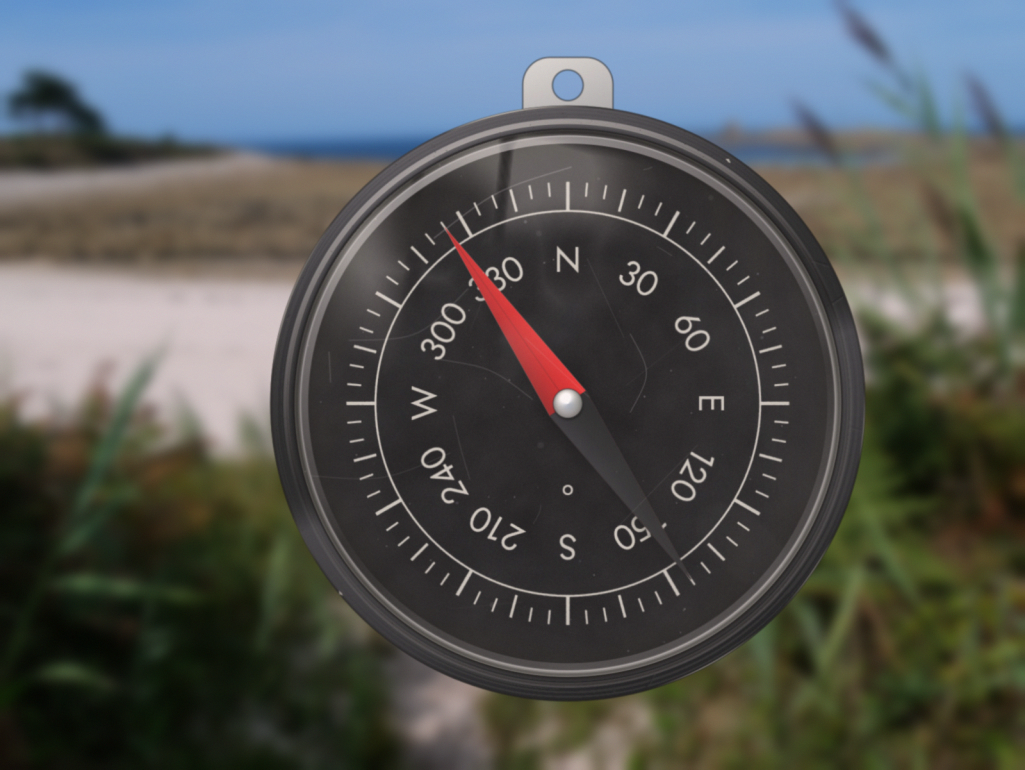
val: 325
